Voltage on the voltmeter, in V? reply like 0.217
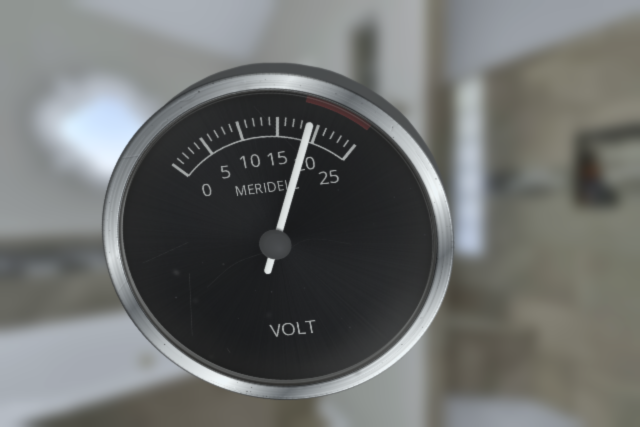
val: 19
